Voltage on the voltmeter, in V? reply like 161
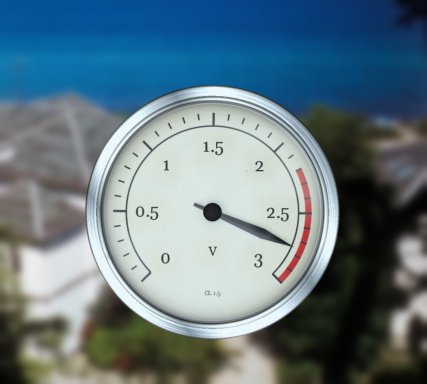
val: 2.75
